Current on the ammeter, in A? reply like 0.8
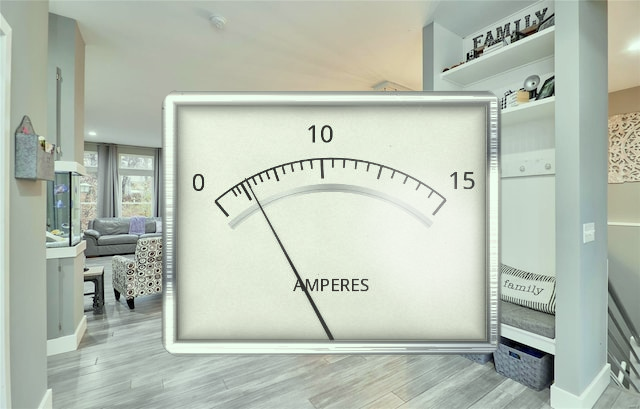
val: 5.5
